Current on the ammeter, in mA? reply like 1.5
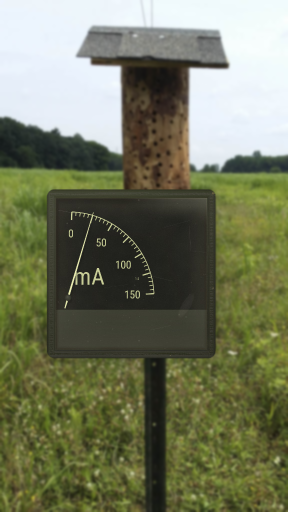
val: 25
